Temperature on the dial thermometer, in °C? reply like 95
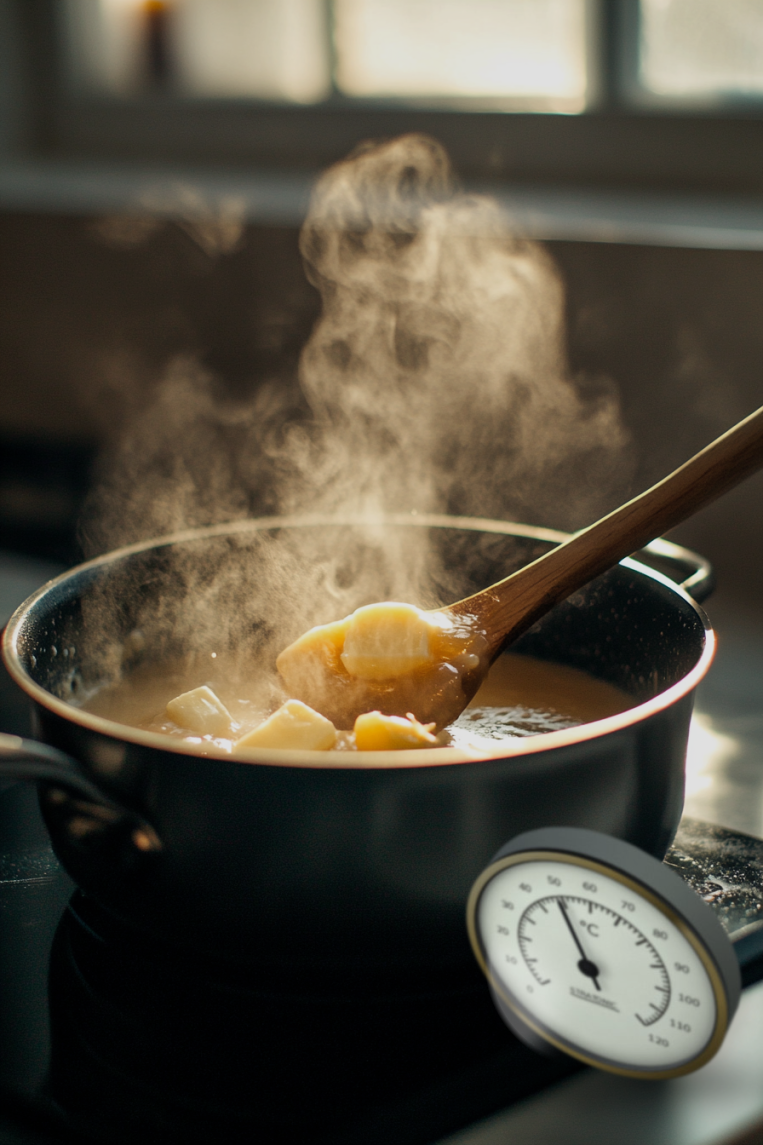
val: 50
